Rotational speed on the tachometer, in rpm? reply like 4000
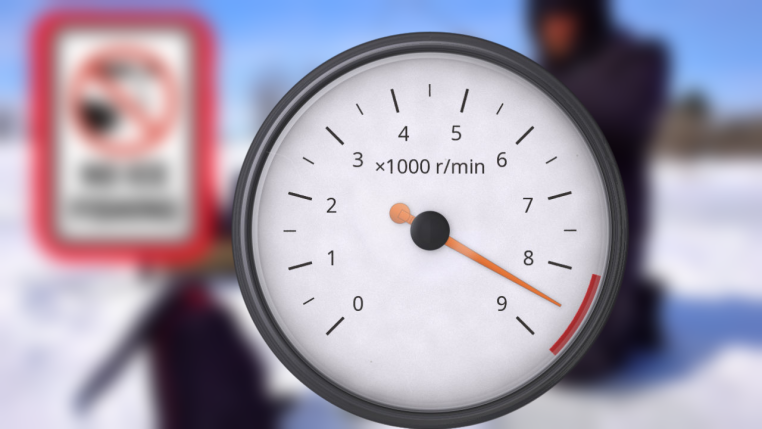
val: 8500
